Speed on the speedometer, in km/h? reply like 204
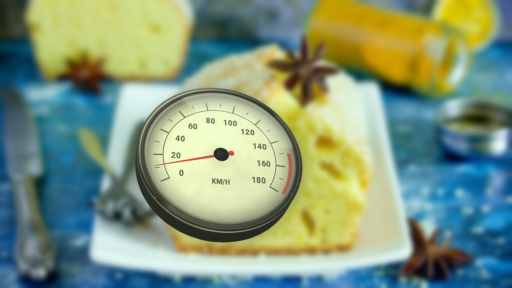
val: 10
